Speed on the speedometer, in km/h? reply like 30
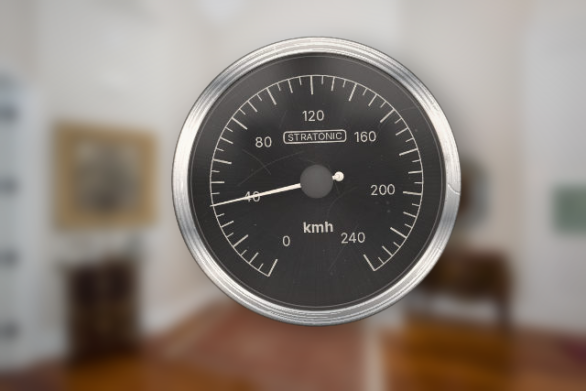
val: 40
